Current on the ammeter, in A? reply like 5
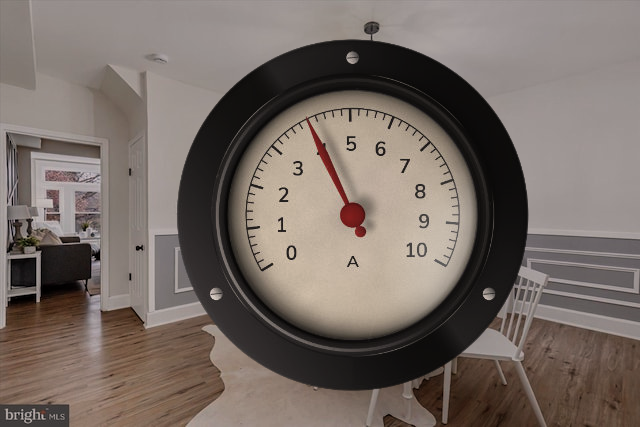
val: 4
